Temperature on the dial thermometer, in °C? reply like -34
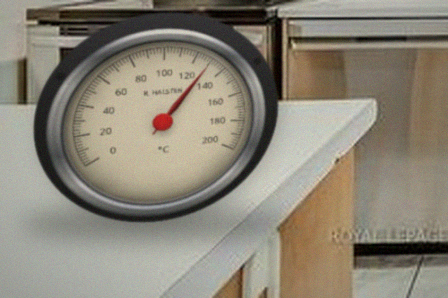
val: 130
